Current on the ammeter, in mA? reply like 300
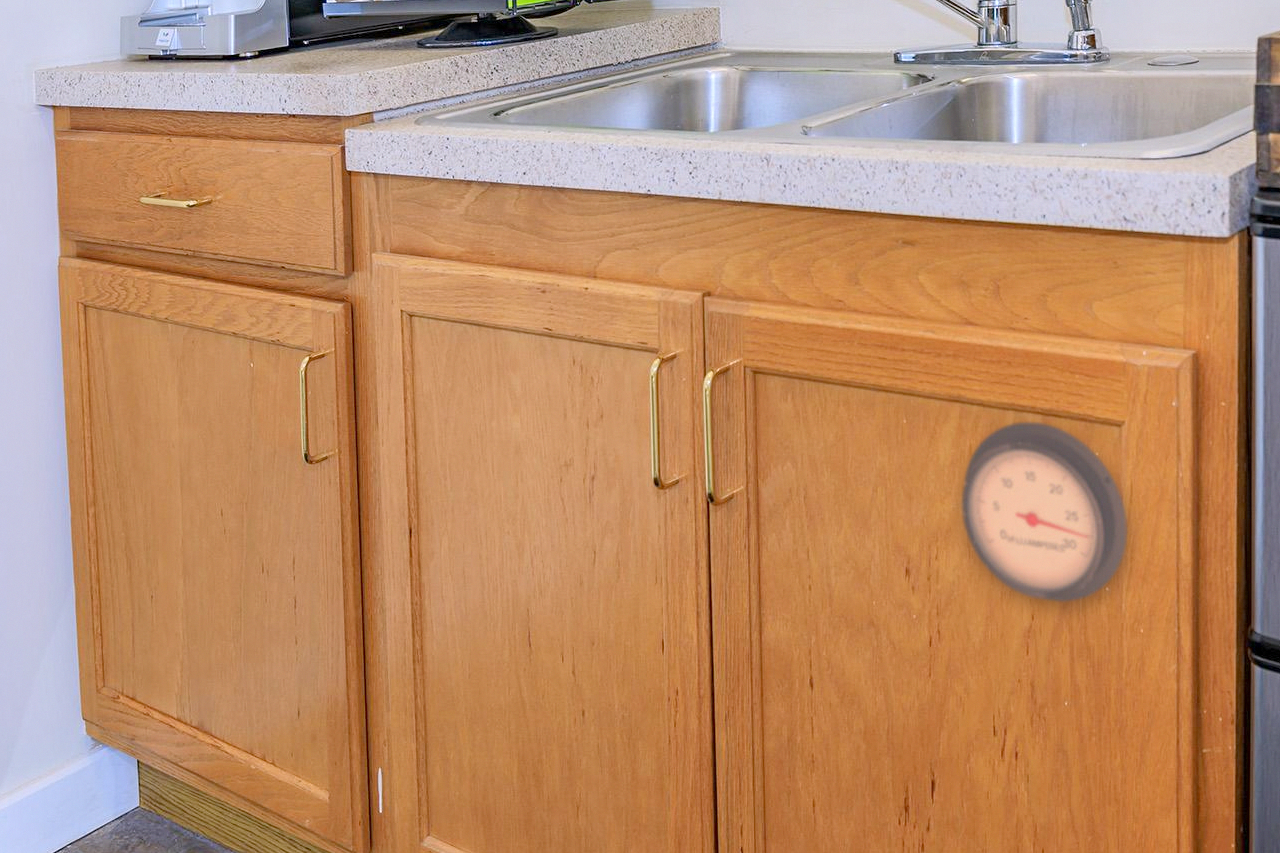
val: 27.5
